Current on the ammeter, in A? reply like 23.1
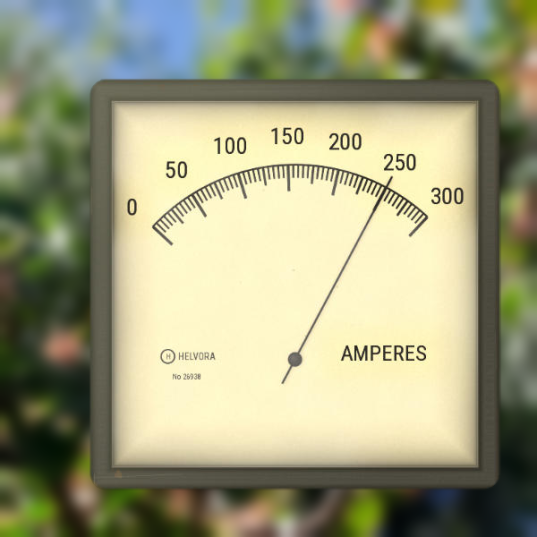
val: 250
